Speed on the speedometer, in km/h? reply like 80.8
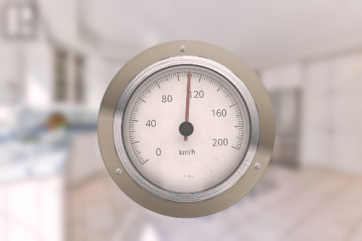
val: 110
